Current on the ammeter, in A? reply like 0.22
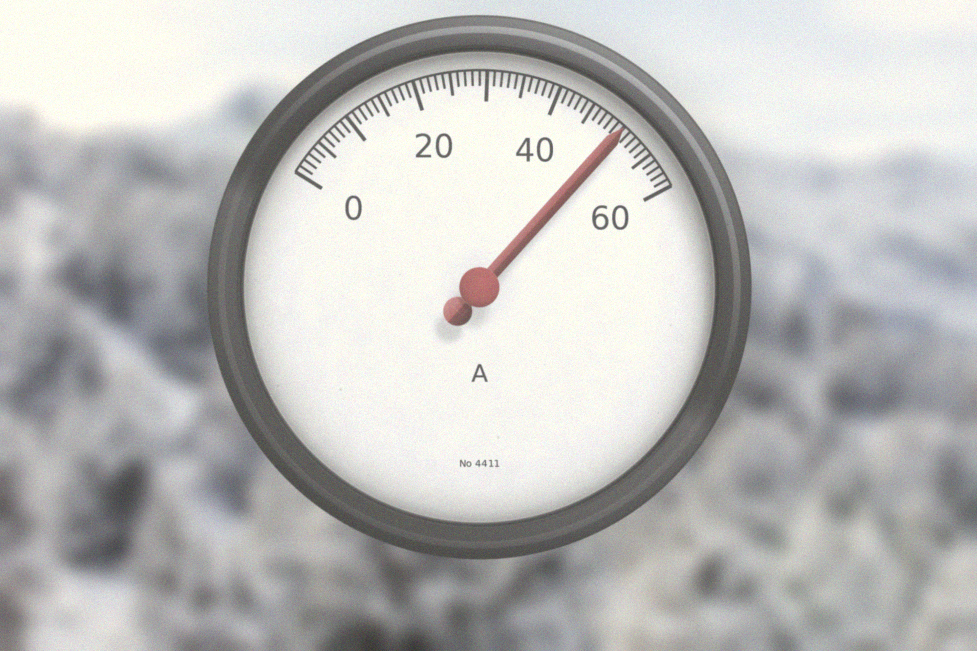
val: 50
